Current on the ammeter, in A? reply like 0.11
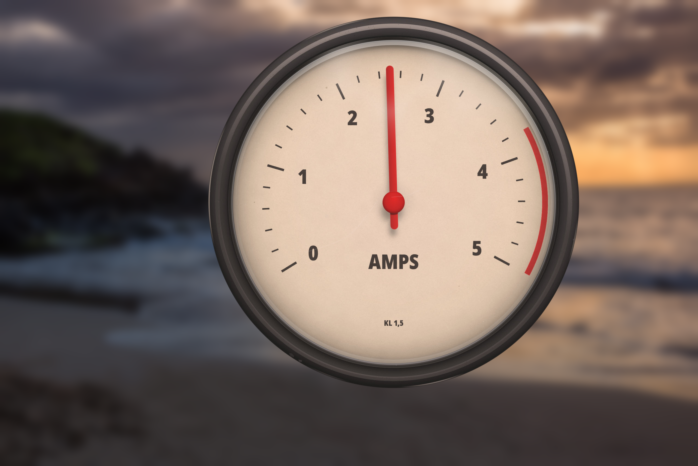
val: 2.5
